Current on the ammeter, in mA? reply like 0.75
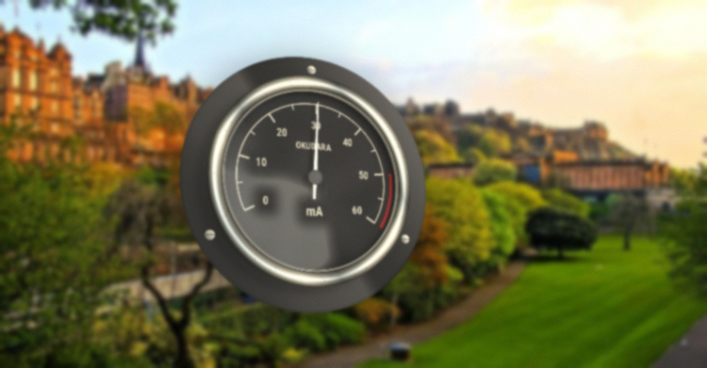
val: 30
